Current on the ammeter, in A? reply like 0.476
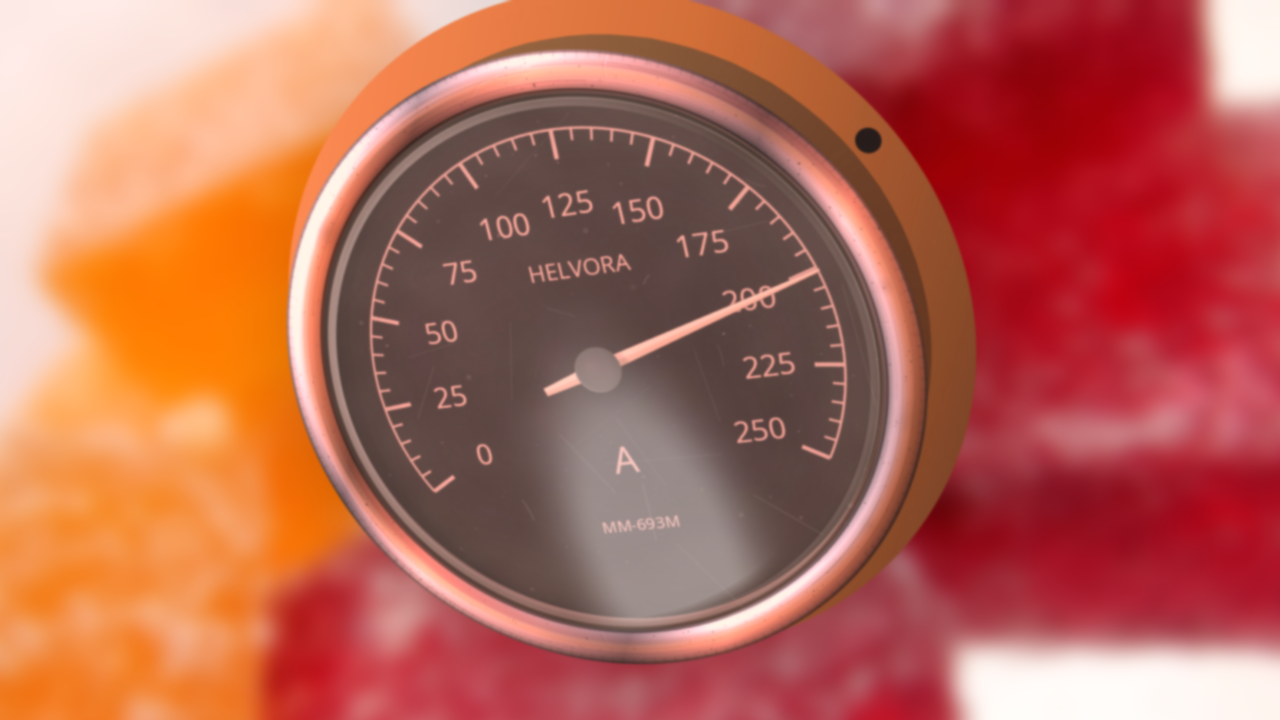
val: 200
